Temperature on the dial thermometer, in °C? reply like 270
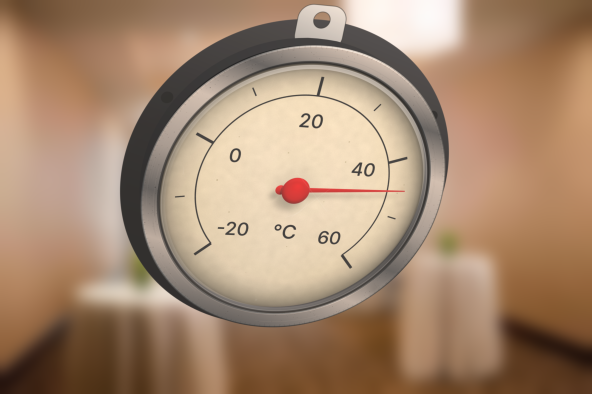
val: 45
